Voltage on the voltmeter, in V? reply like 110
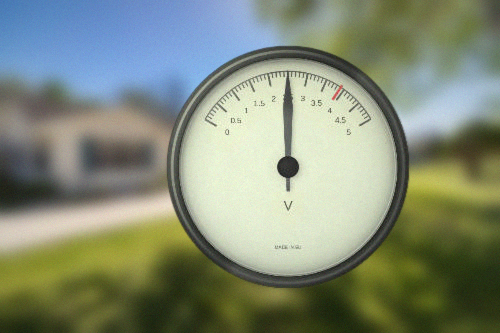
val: 2.5
